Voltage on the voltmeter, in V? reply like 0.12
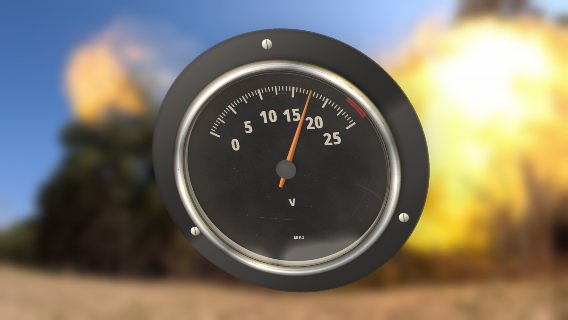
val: 17.5
